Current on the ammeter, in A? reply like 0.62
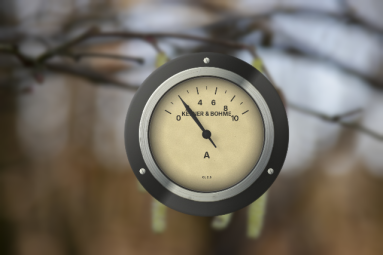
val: 2
